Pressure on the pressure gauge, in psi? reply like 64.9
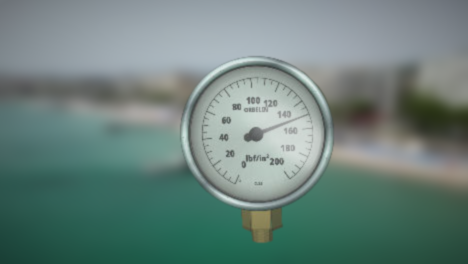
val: 150
